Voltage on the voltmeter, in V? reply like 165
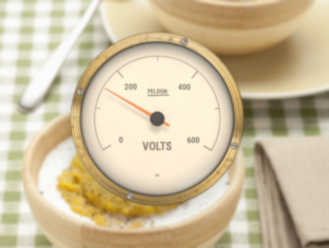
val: 150
